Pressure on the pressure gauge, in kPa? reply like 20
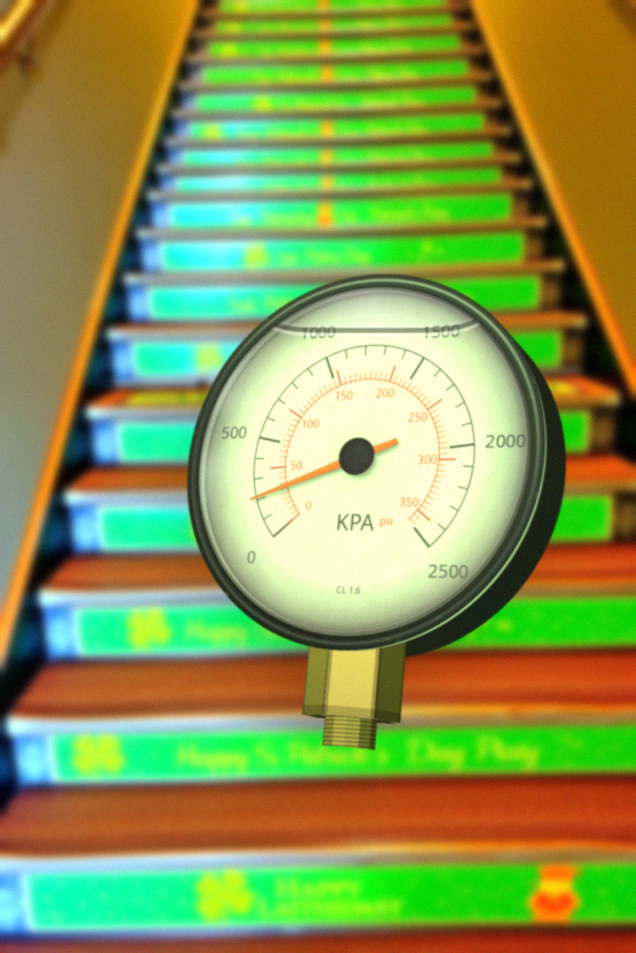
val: 200
